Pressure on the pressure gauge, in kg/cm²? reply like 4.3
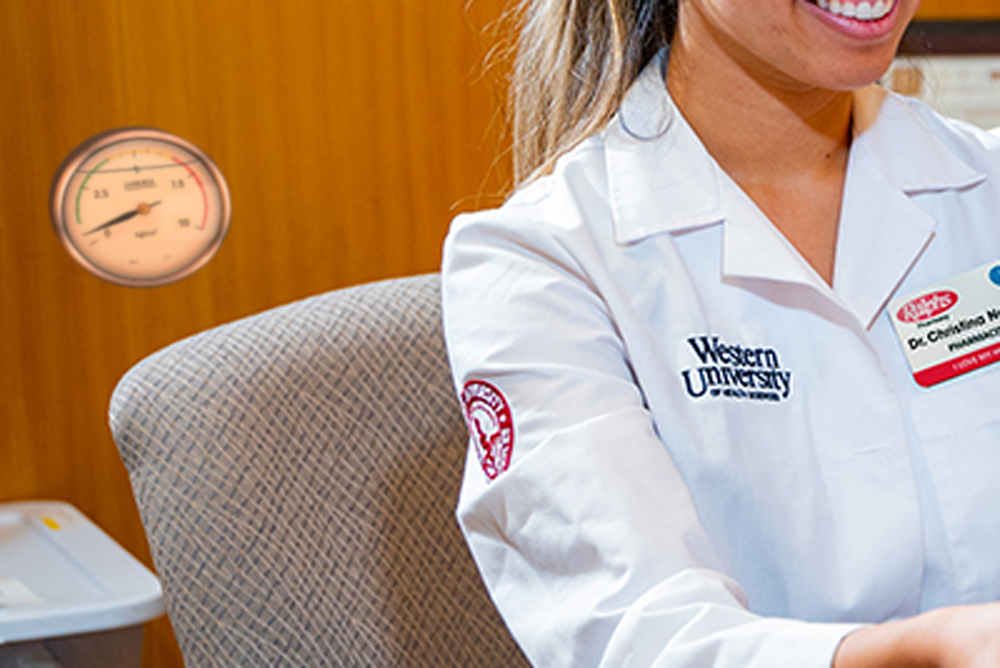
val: 0.5
